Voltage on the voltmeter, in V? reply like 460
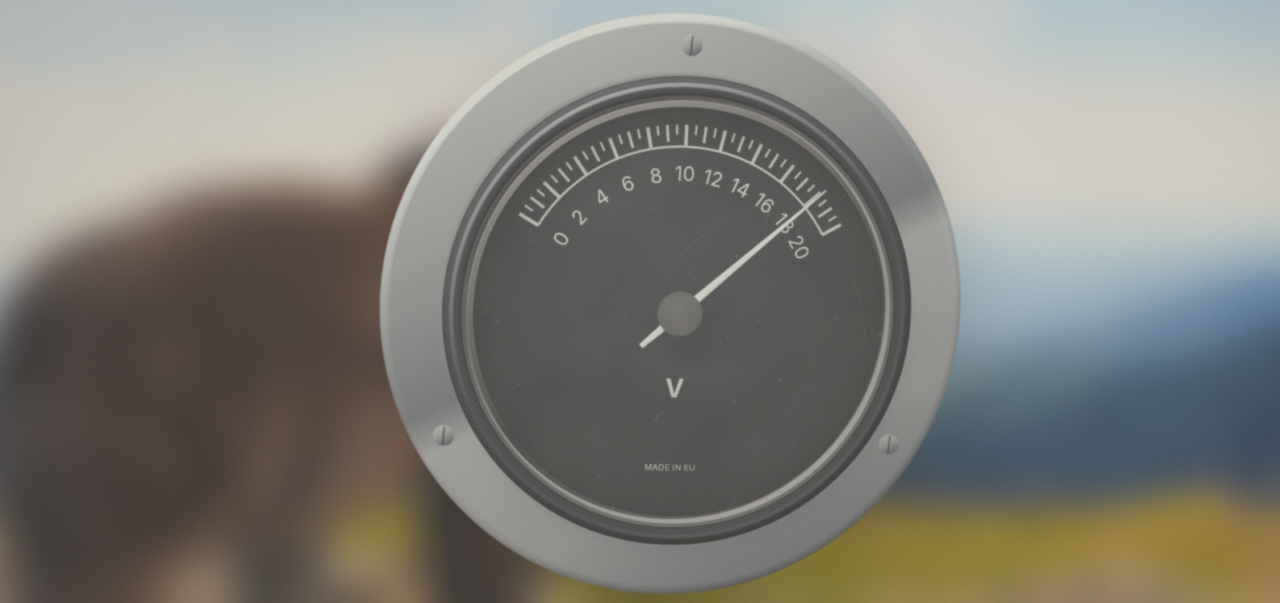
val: 18
